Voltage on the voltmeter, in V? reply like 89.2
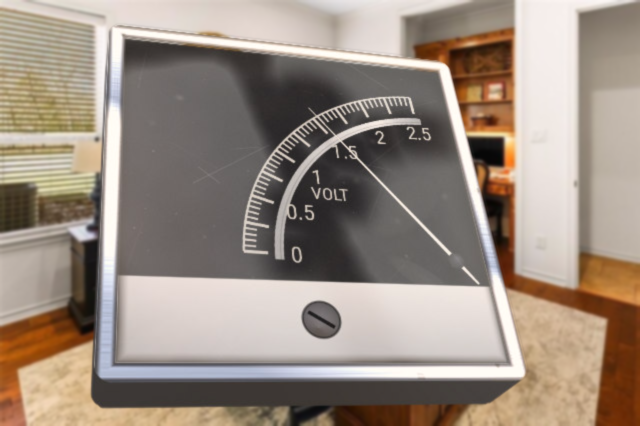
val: 1.5
